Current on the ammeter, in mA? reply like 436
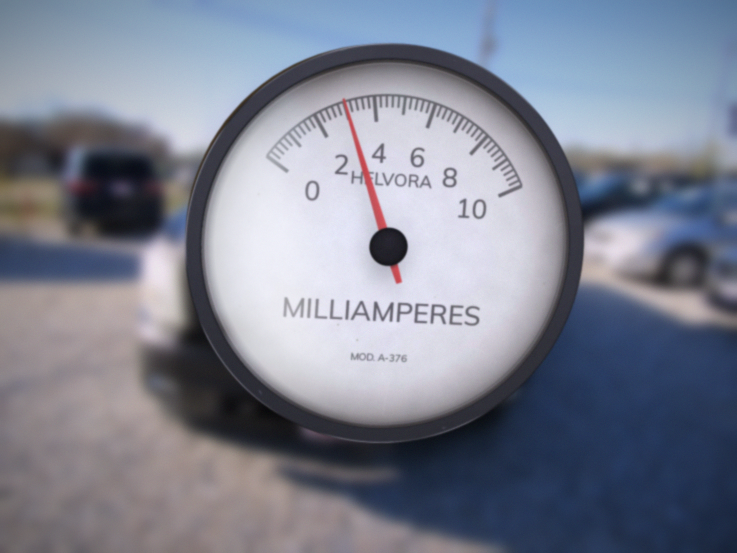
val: 3
